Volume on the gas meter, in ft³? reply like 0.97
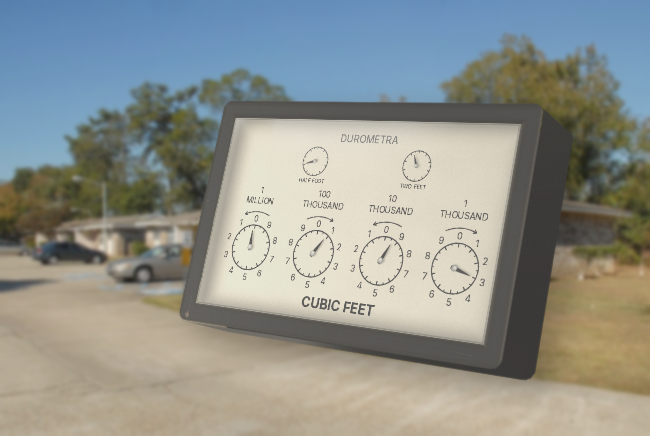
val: 9300
